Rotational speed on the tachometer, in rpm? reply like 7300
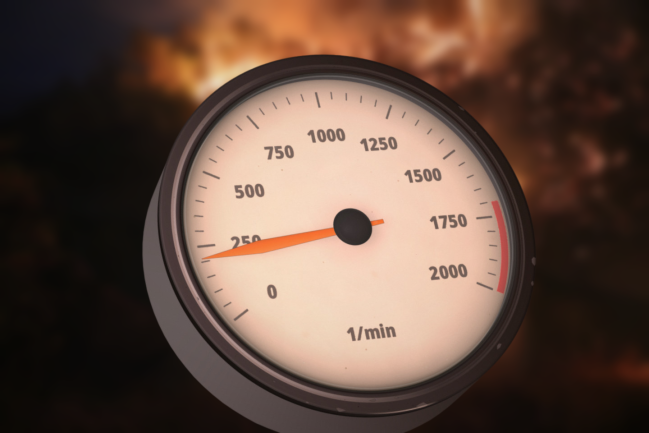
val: 200
